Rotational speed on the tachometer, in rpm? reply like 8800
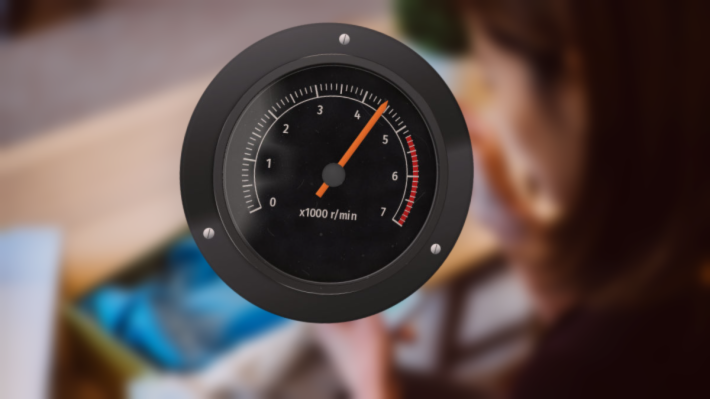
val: 4400
